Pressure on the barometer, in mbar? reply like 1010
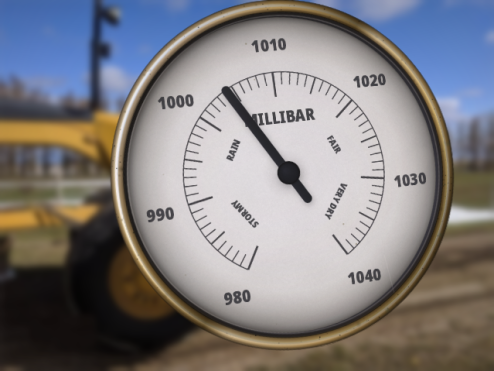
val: 1004
